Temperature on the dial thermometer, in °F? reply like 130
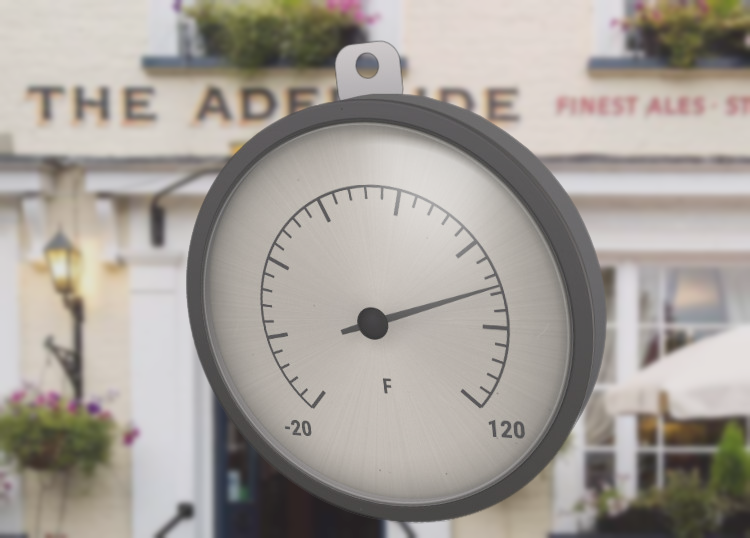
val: 90
